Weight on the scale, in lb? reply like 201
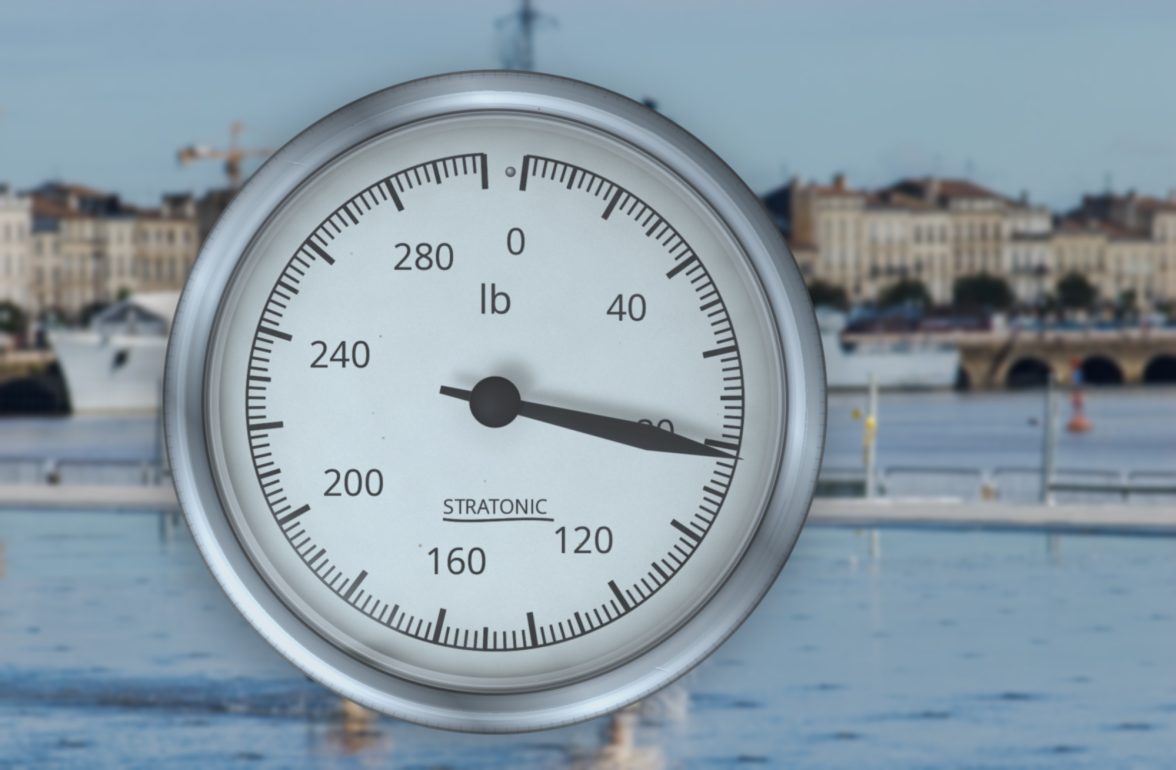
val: 82
